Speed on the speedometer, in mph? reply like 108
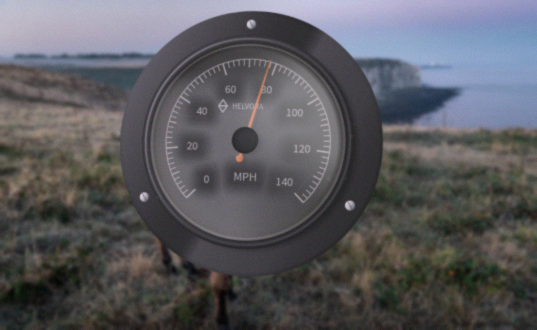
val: 78
